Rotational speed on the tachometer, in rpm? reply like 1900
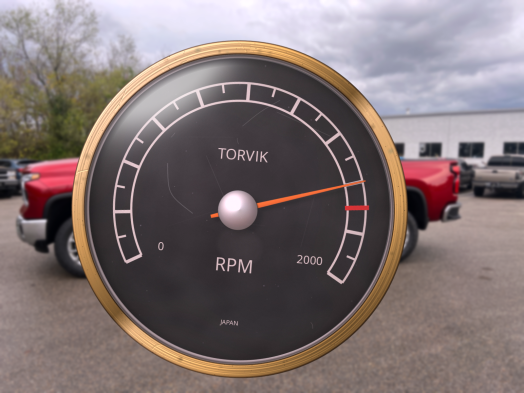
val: 1600
